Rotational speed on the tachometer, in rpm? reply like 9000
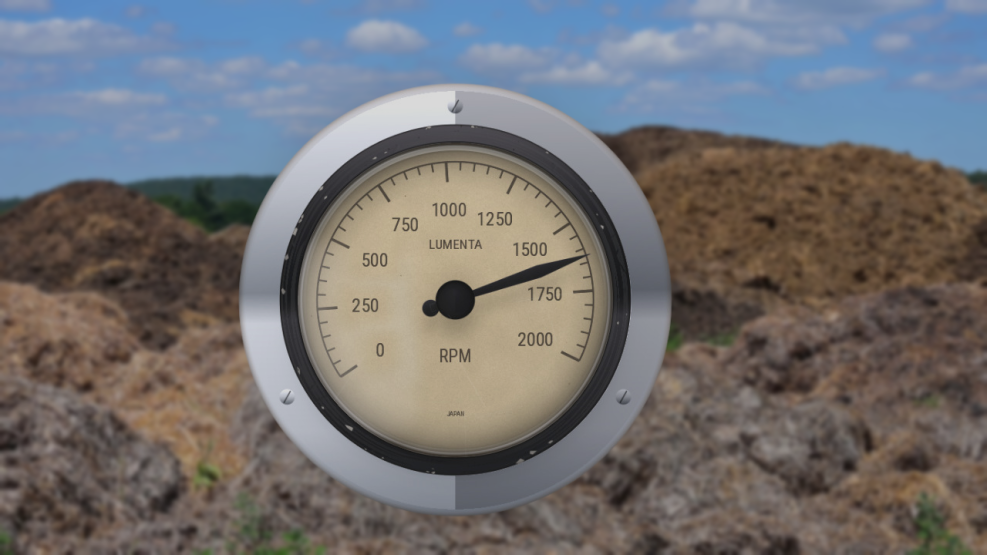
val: 1625
